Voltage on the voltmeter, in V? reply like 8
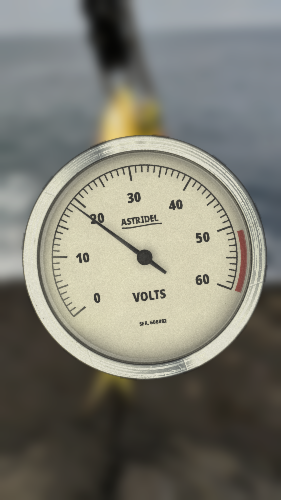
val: 19
